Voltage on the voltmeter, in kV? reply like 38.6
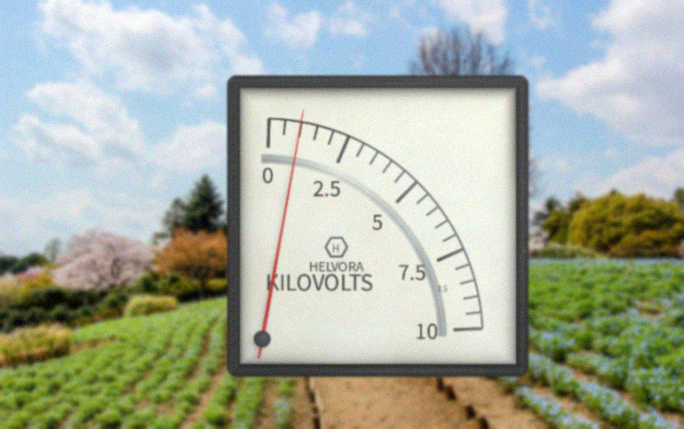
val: 1
